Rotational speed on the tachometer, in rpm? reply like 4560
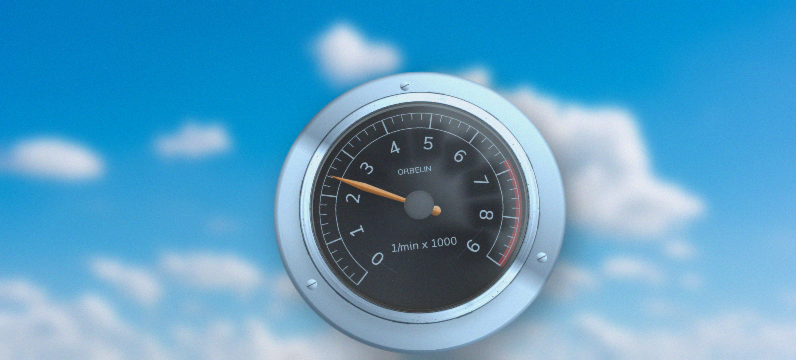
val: 2400
